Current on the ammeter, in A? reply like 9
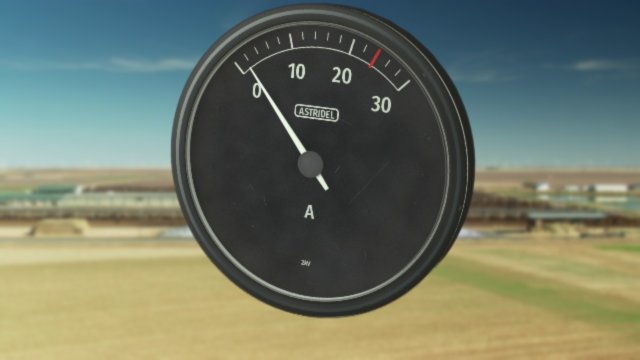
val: 2
